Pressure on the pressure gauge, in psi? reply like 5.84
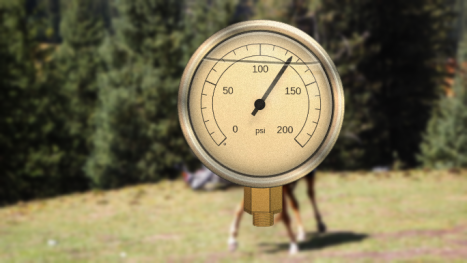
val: 125
